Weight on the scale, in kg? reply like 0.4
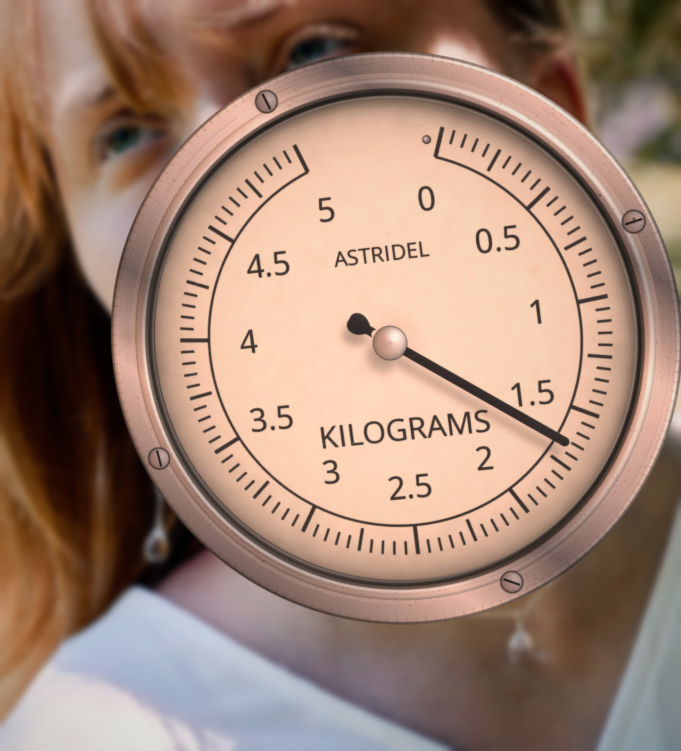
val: 1.65
